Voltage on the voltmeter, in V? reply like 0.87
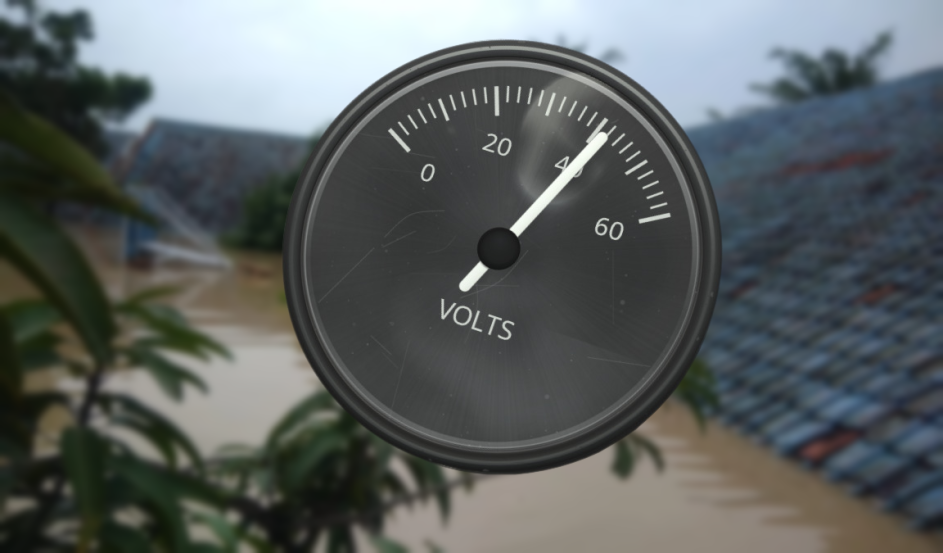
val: 42
